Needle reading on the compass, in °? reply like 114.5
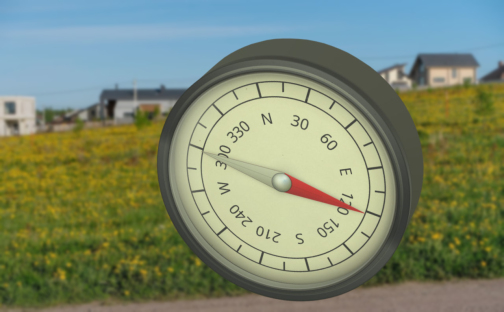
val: 120
